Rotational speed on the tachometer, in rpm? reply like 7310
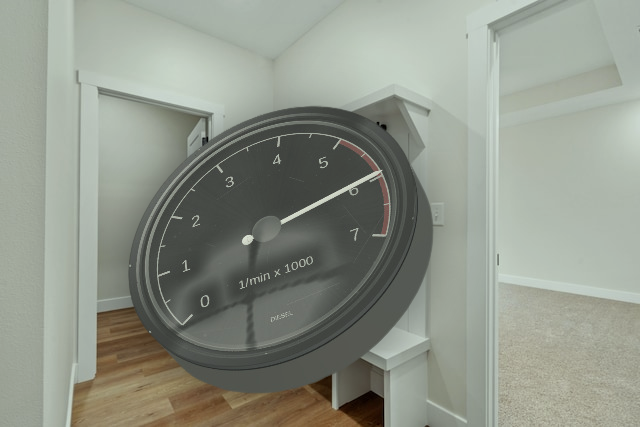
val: 6000
